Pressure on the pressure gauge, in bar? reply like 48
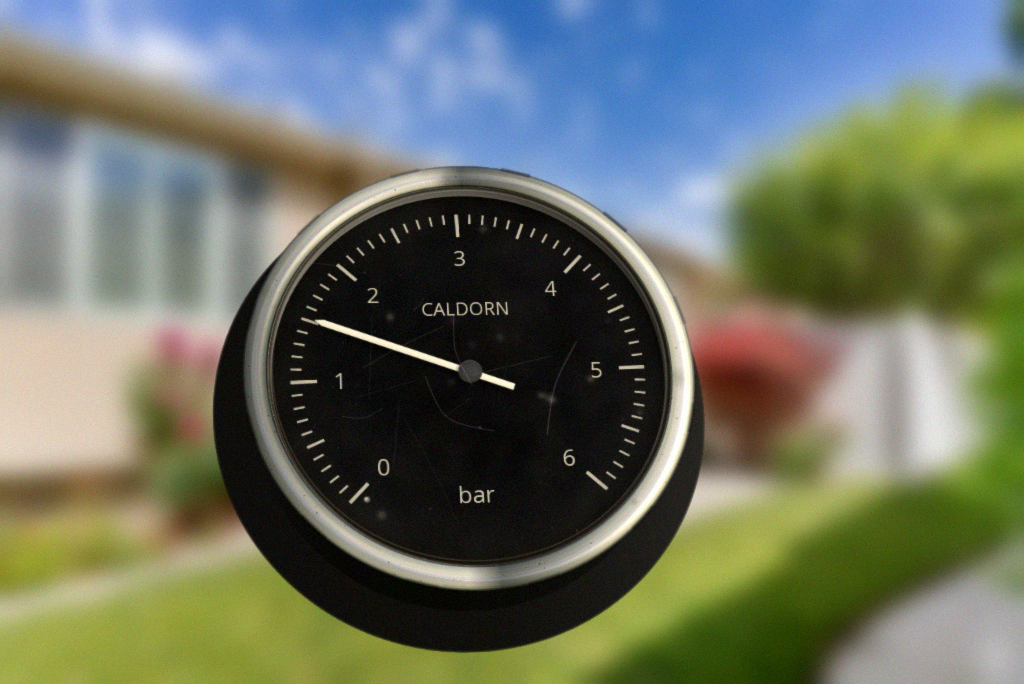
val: 1.5
